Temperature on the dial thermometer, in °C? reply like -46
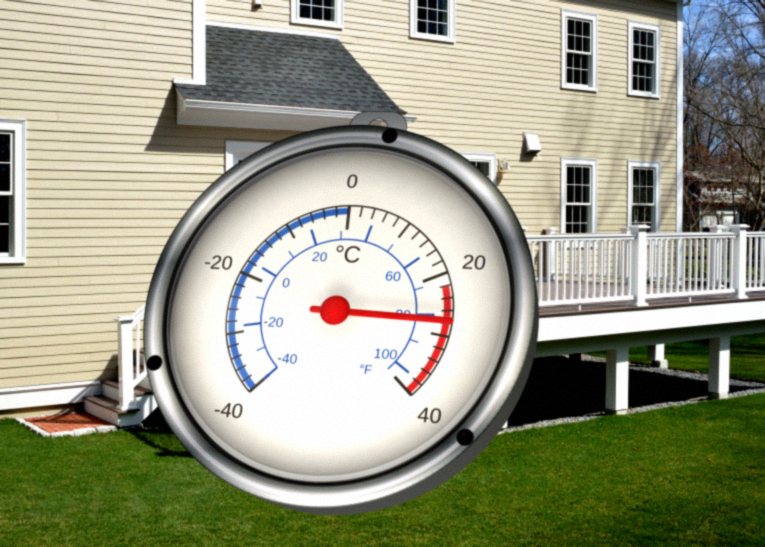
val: 28
